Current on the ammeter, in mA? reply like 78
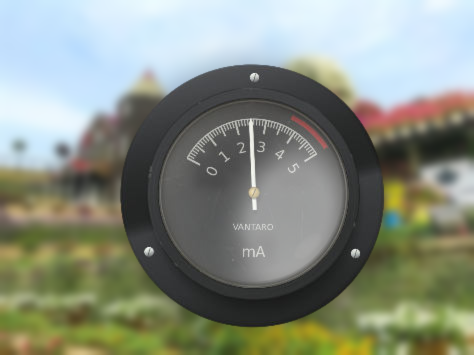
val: 2.5
